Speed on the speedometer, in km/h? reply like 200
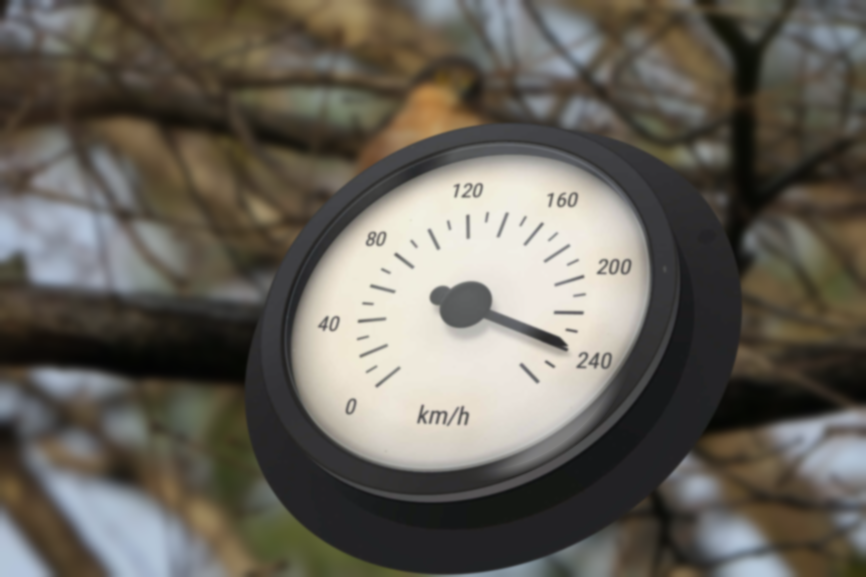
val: 240
